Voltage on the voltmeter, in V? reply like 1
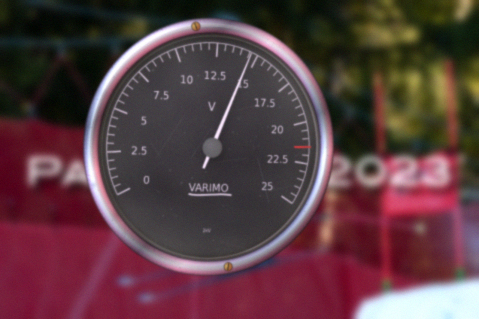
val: 14.5
